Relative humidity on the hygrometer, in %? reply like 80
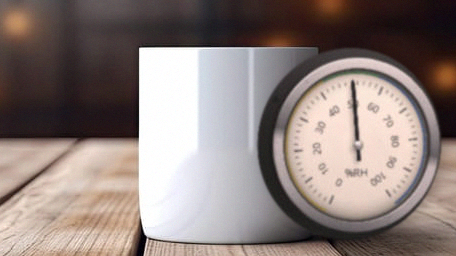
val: 50
